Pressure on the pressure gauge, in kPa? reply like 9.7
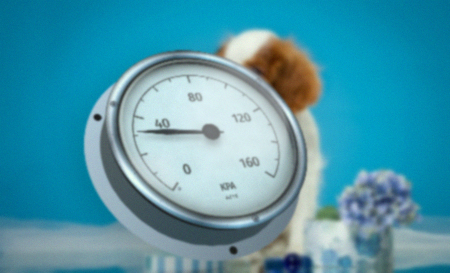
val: 30
